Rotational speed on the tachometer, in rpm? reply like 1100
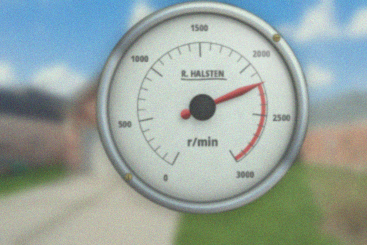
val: 2200
